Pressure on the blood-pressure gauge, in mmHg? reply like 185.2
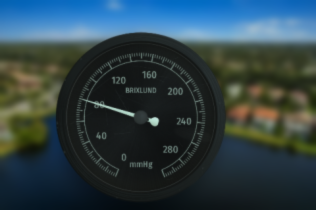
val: 80
